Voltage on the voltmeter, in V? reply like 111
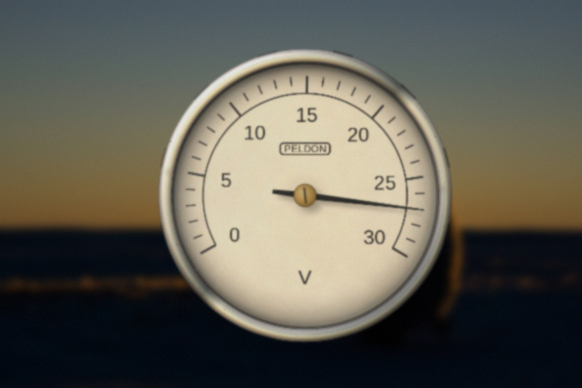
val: 27
